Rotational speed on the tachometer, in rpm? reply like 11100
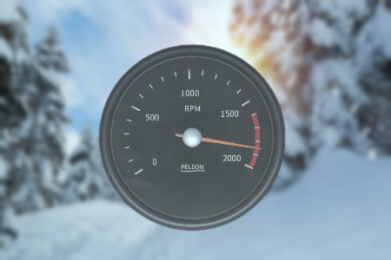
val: 1850
